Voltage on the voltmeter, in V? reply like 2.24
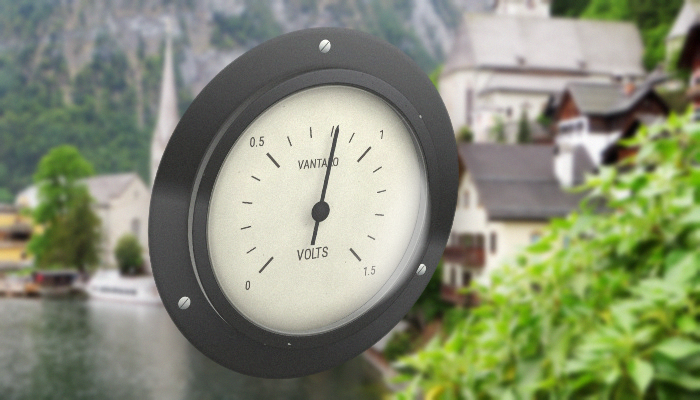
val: 0.8
